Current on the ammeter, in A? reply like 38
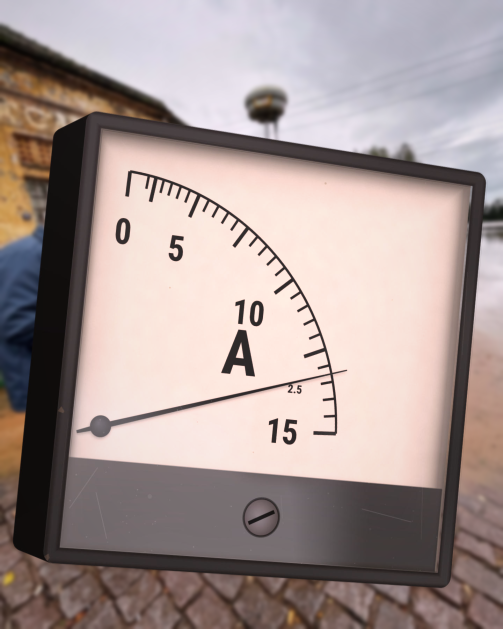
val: 13.25
